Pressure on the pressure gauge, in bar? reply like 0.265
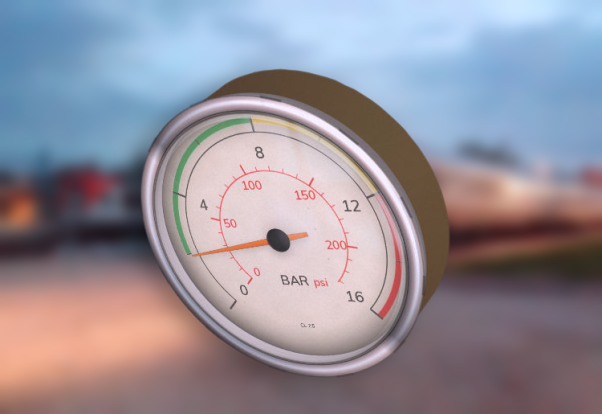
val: 2
